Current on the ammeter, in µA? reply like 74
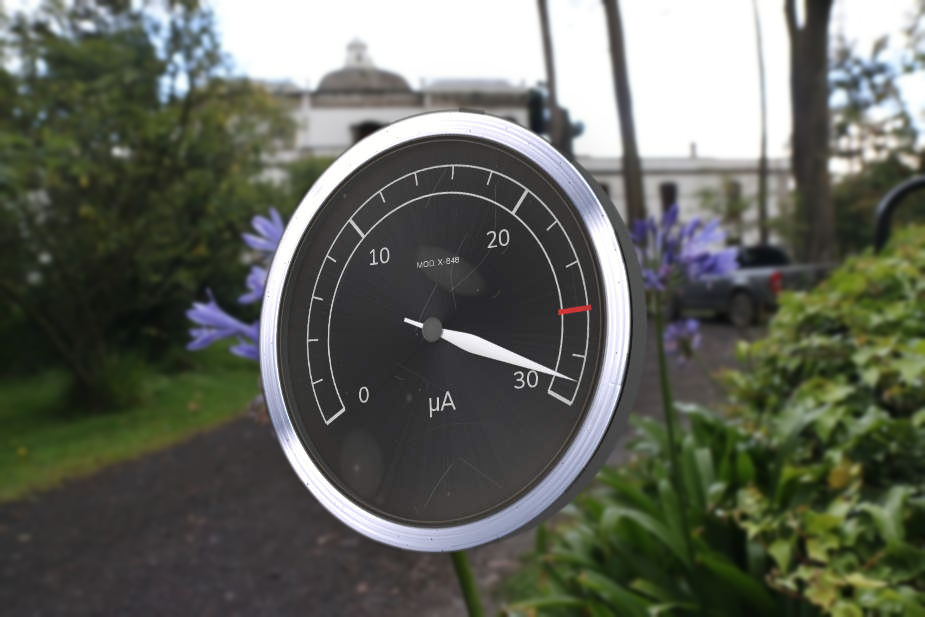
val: 29
